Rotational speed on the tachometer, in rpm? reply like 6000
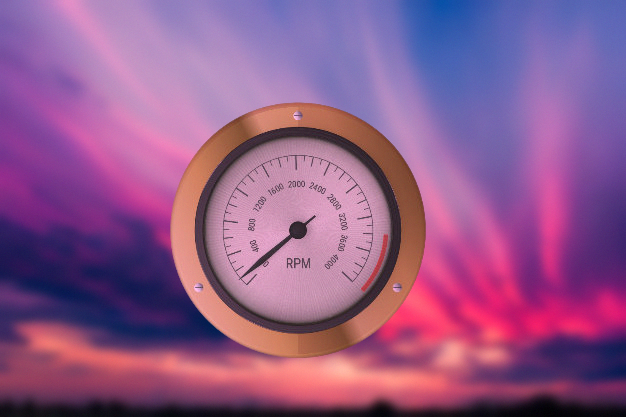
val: 100
